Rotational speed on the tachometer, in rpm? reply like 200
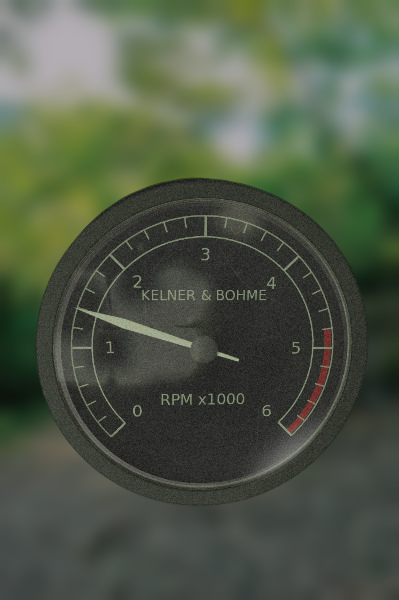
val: 1400
